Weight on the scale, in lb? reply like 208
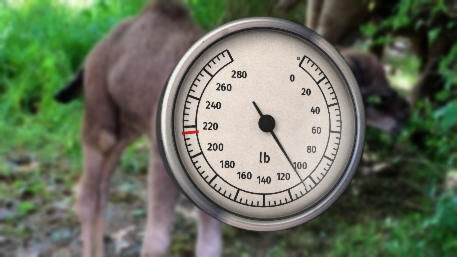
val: 108
